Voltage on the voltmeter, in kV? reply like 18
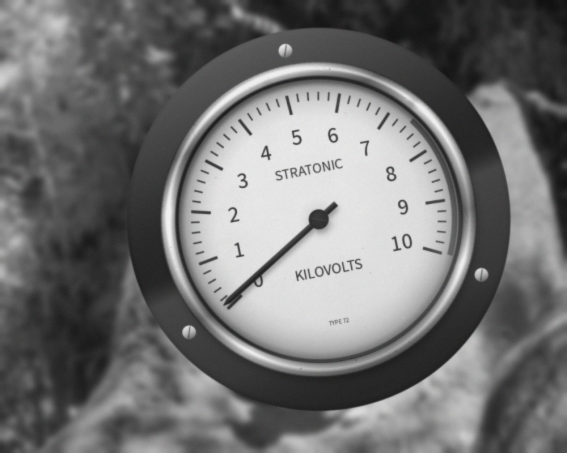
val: 0.1
